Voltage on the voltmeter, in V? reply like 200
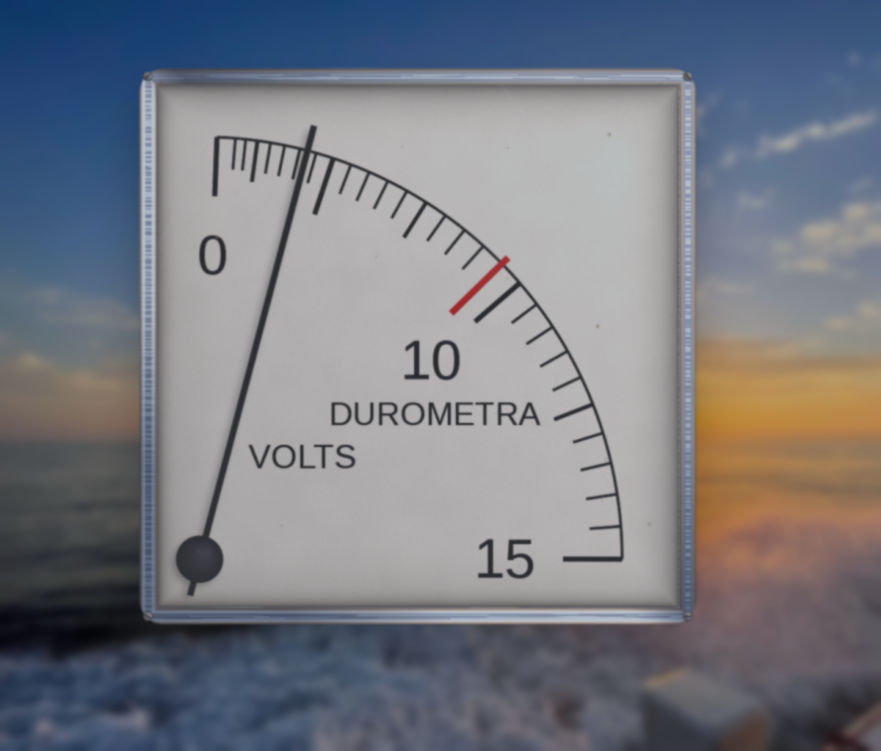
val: 4.25
